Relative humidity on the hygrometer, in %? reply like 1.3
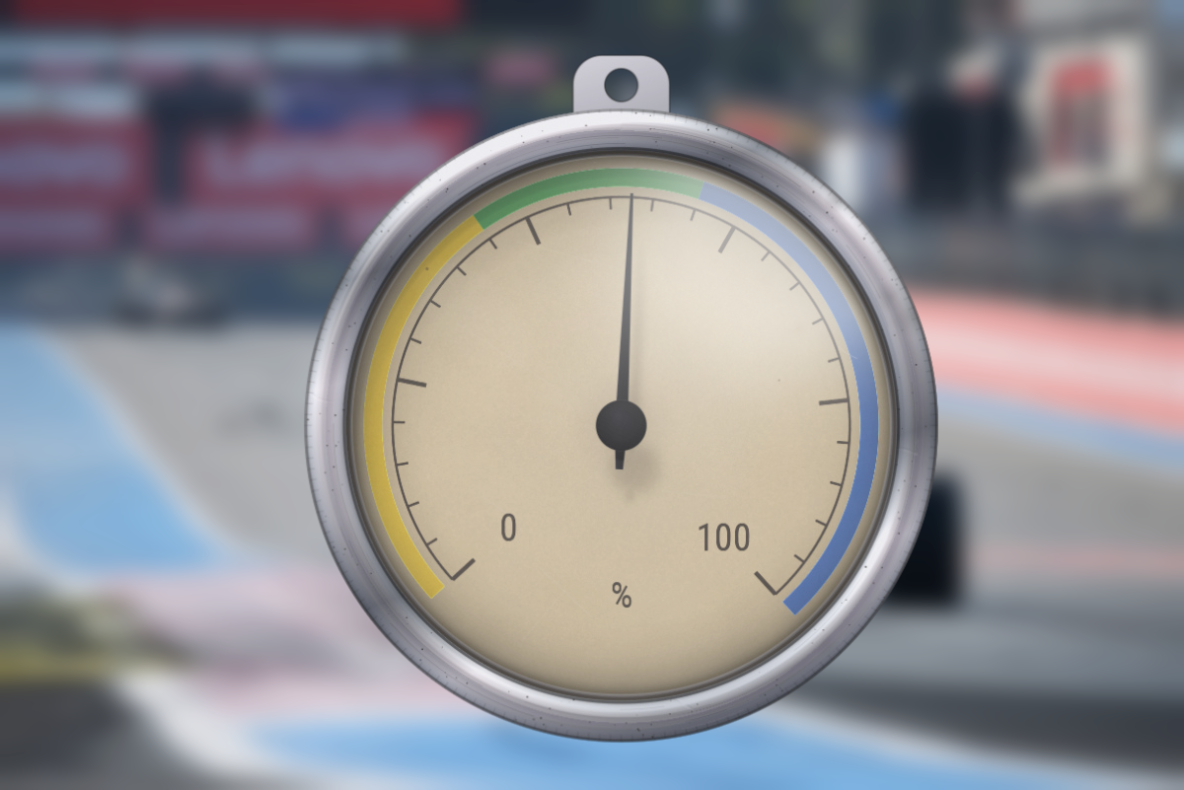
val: 50
